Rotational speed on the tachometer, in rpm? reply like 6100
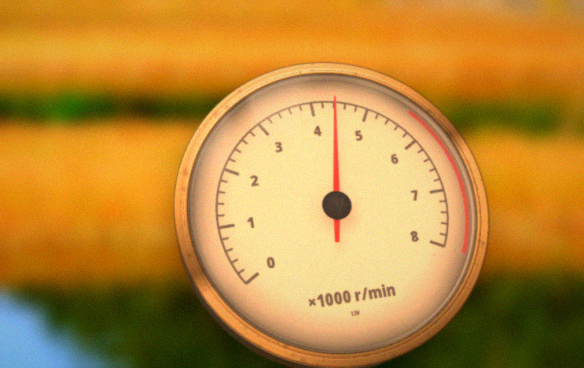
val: 4400
